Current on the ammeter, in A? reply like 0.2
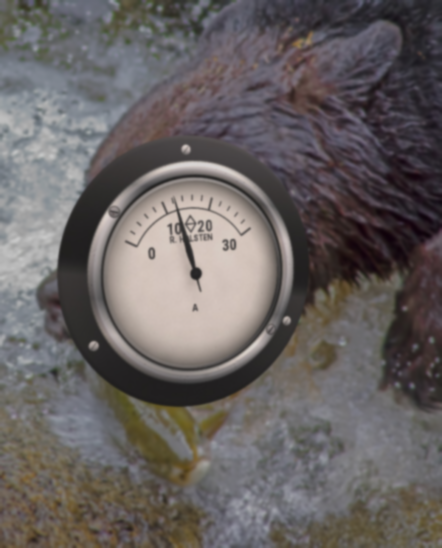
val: 12
